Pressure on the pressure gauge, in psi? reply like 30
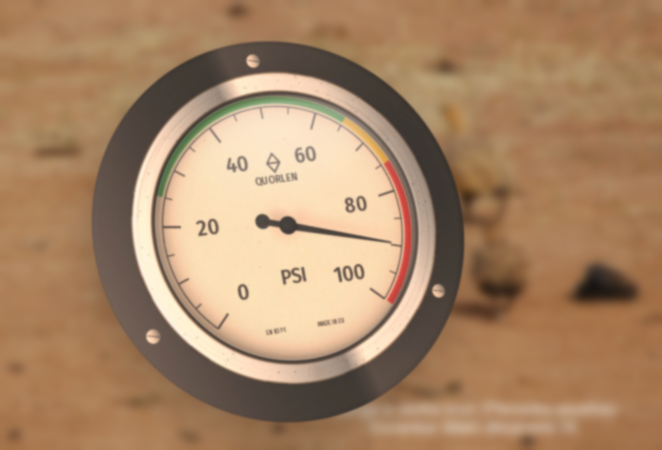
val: 90
